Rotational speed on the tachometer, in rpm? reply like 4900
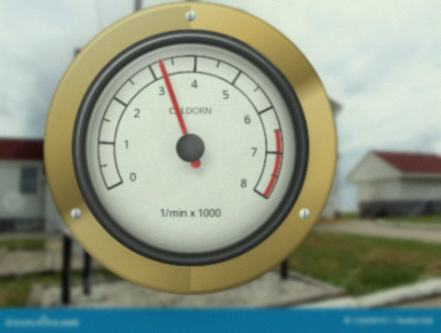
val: 3250
